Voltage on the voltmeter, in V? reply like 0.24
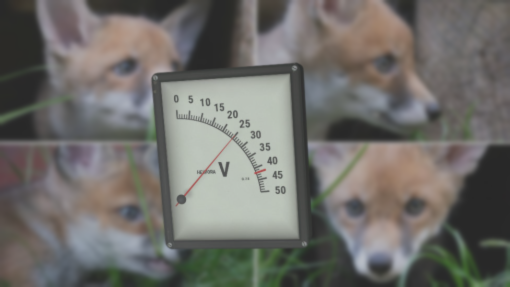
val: 25
